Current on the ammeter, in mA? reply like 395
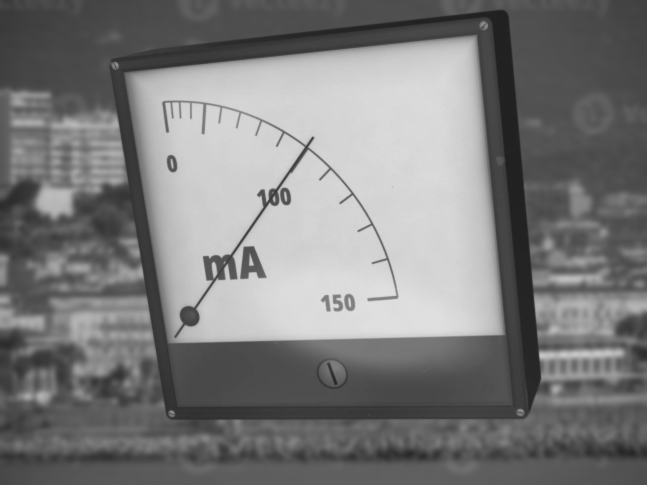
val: 100
